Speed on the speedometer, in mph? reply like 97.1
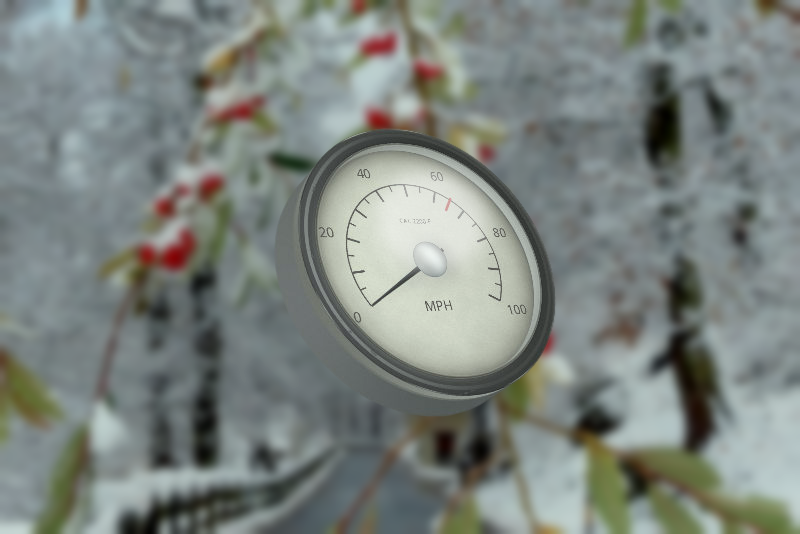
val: 0
